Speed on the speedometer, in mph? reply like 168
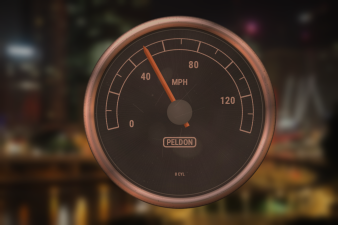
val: 50
